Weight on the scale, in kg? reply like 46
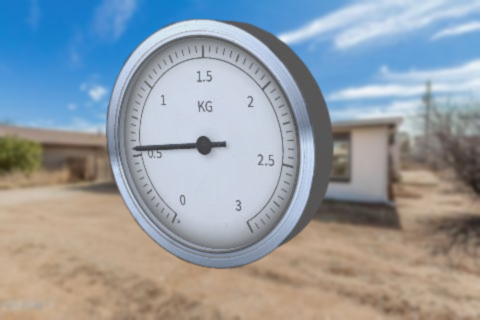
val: 0.55
